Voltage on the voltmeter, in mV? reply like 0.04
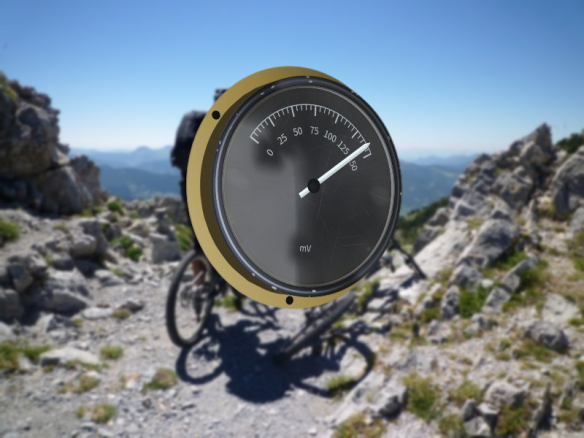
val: 140
